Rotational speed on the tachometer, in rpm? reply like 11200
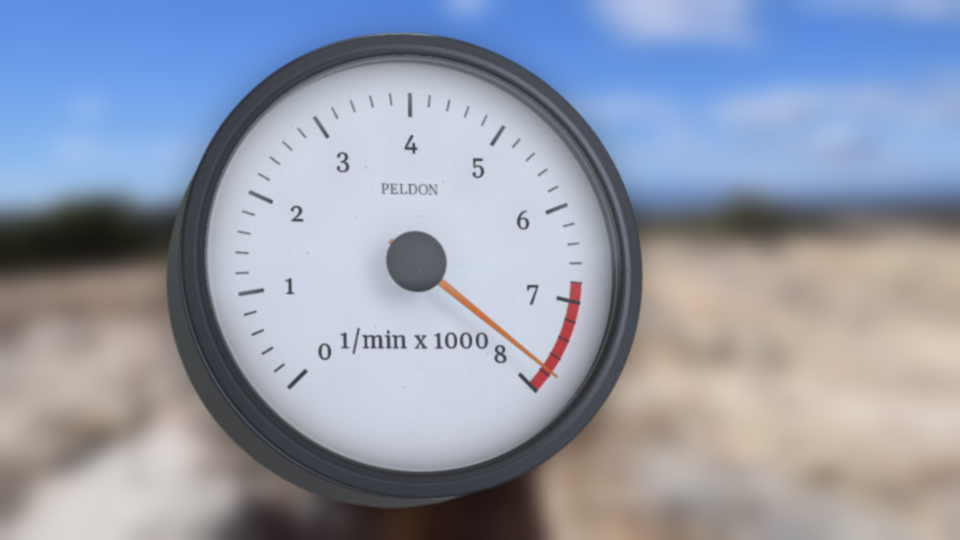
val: 7800
